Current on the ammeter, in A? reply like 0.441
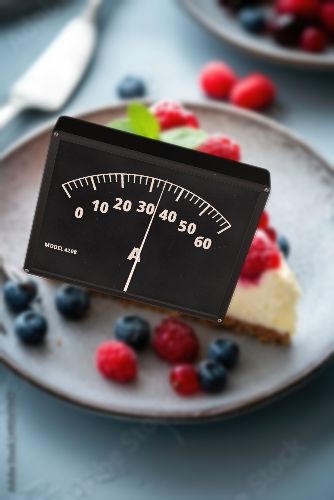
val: 34
